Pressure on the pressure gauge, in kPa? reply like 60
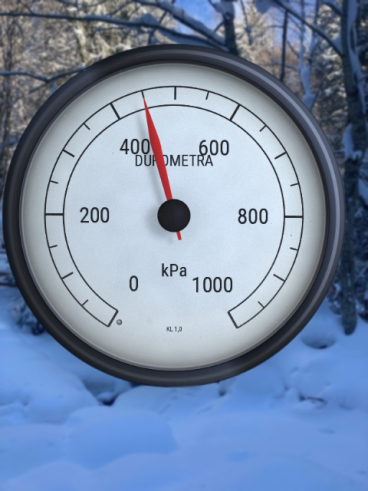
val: 450
